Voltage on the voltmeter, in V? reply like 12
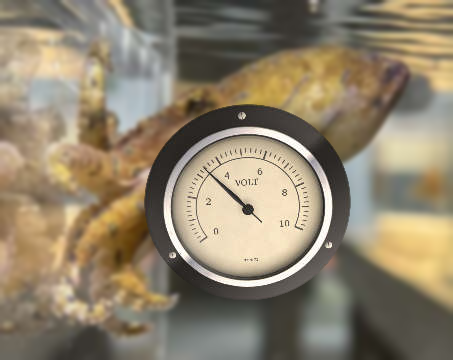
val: 3.4
